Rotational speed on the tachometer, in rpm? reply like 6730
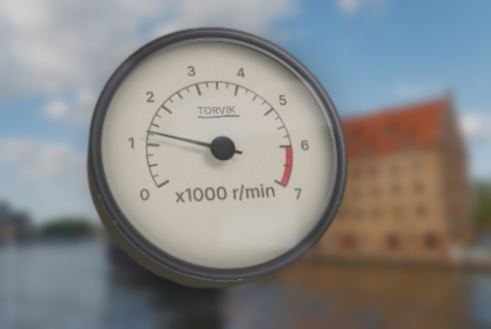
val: 1250
